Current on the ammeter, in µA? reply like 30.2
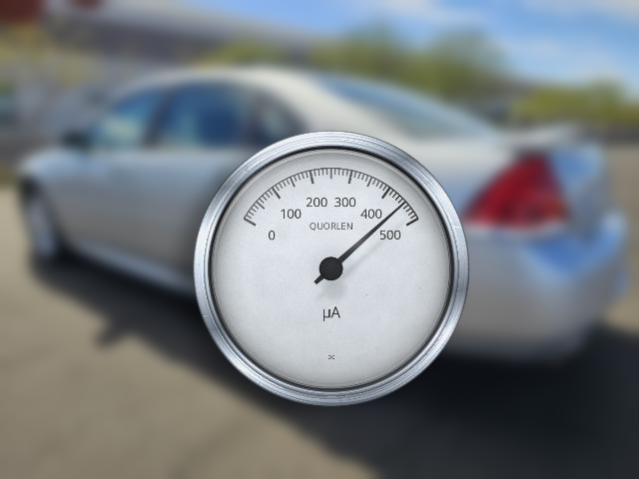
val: 450
